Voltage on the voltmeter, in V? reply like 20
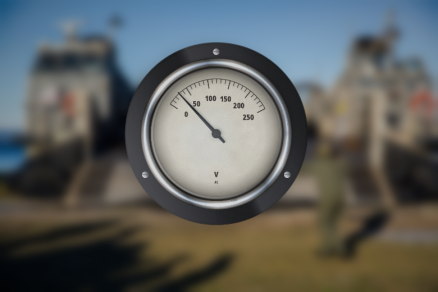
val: 30
